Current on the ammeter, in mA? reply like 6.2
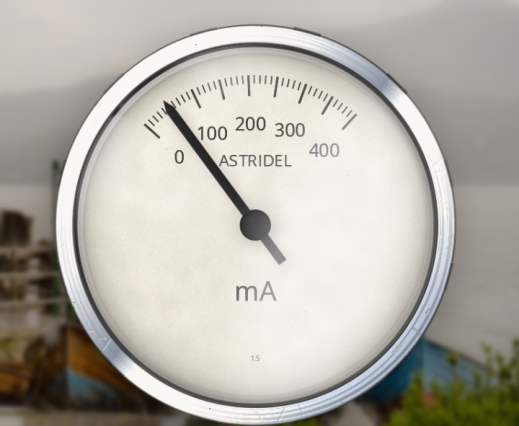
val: 50
